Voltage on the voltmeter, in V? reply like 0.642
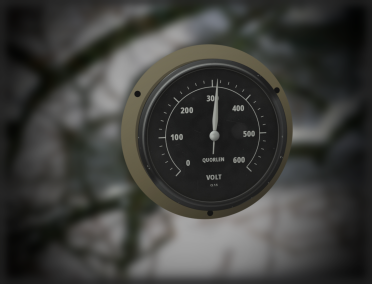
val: 310
